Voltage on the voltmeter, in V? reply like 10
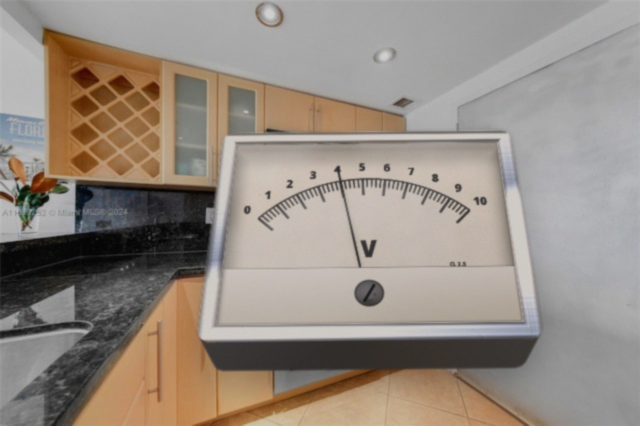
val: 4
